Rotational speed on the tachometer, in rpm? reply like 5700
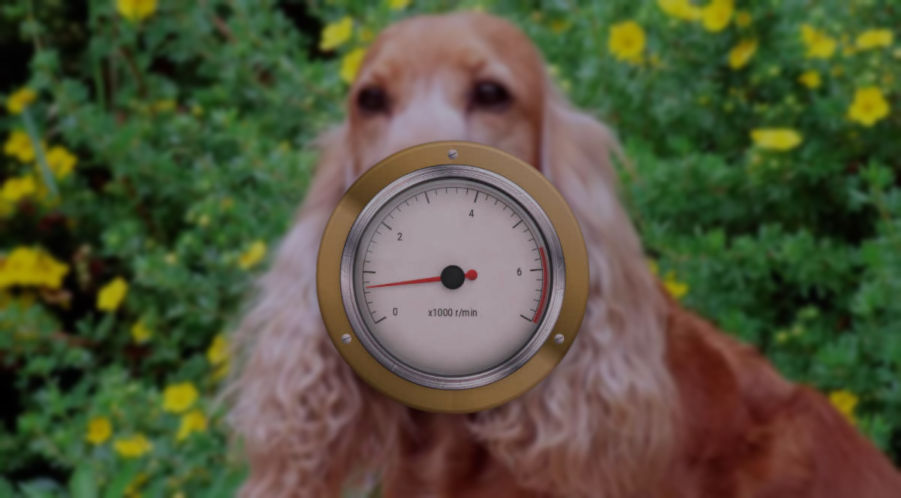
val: 700
